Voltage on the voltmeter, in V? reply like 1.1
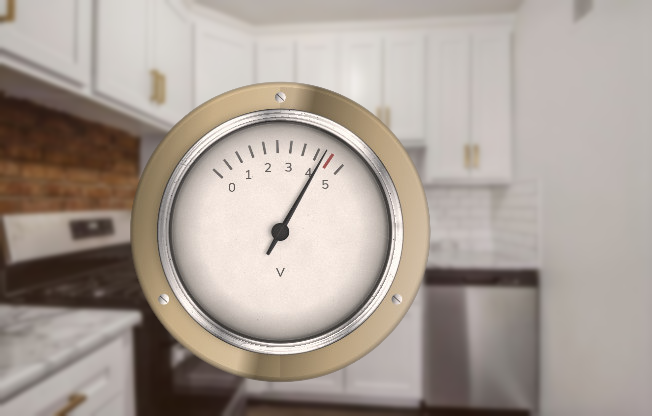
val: 4.25
